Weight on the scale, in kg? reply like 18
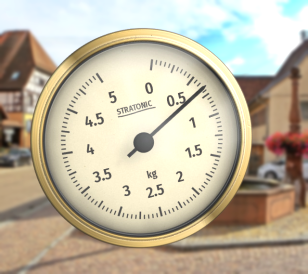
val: 0.65
